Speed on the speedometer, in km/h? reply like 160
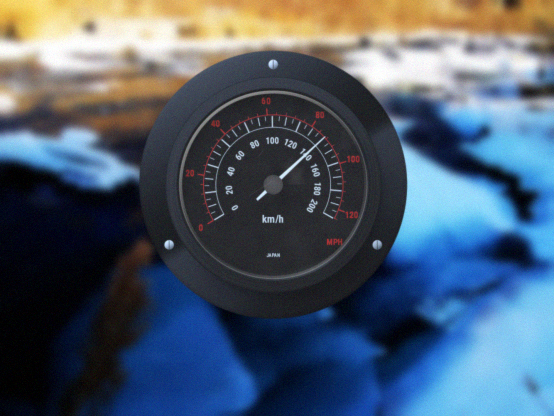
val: 140
